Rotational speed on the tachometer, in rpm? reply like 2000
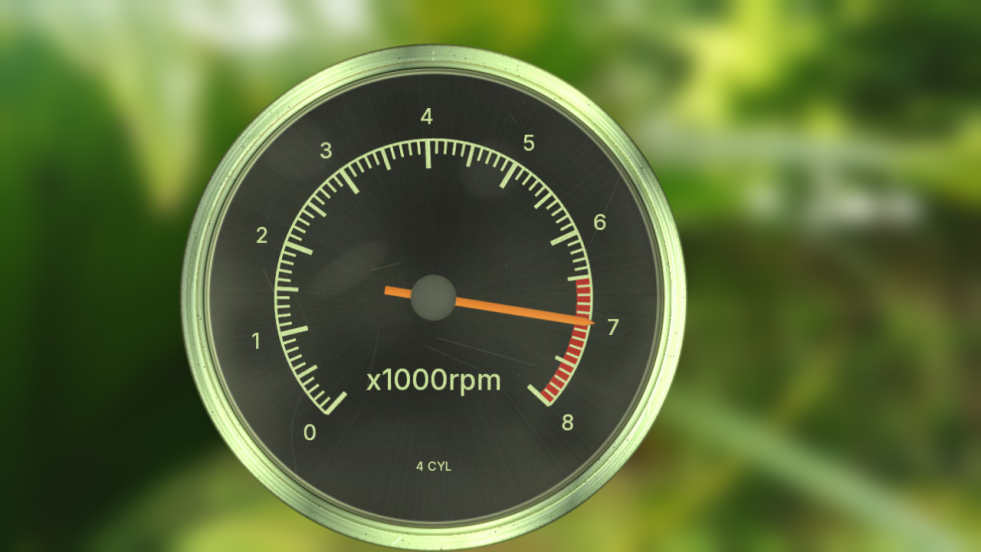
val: 7000
